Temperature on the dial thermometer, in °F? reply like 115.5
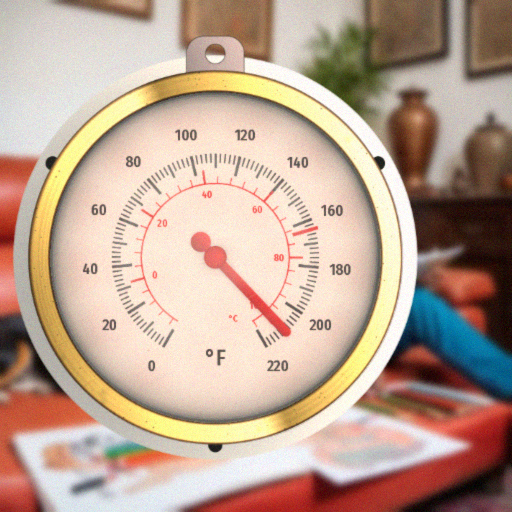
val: 210
